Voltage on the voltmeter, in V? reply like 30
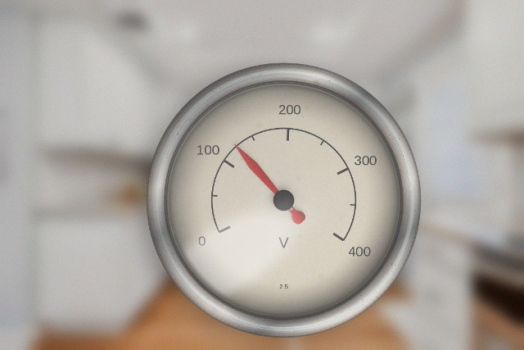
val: 125
